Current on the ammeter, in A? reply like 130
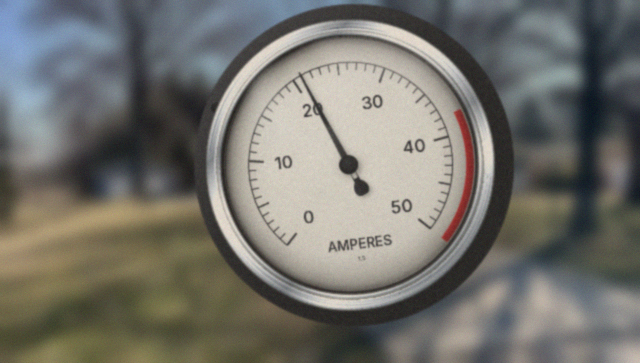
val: 21
